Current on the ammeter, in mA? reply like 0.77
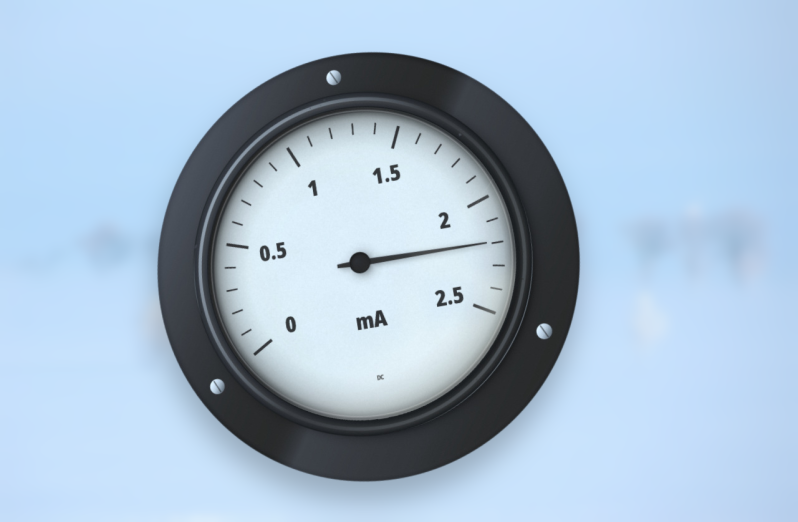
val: 2.2
